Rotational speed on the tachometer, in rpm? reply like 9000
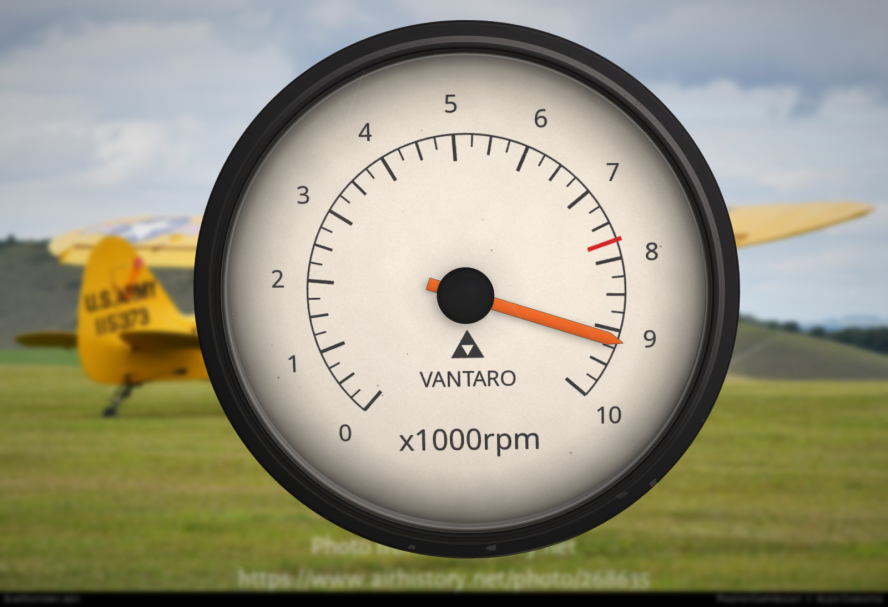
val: 9125
